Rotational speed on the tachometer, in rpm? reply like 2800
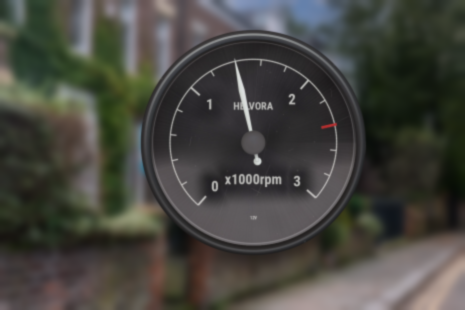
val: 1400
